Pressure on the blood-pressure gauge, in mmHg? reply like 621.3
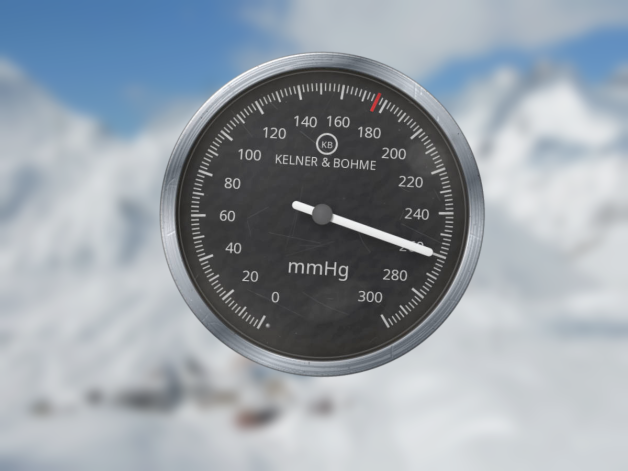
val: 260
